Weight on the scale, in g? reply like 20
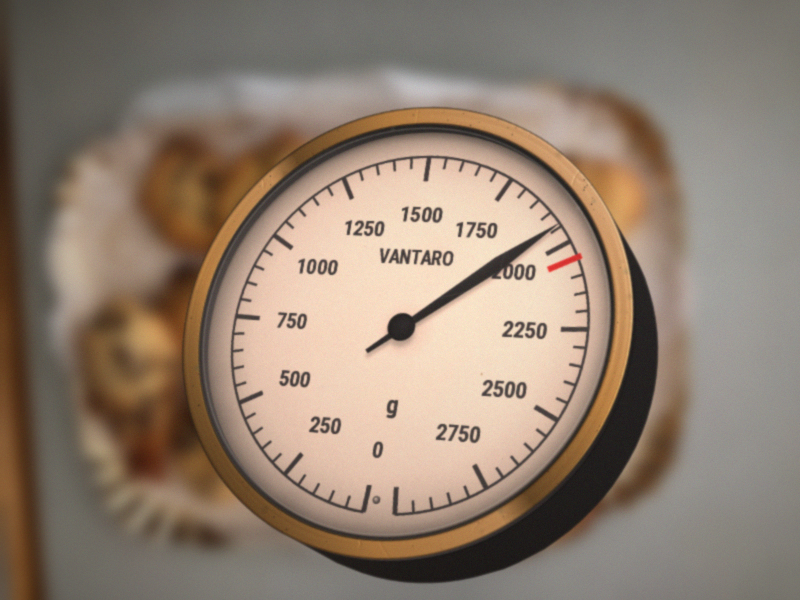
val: 1950
